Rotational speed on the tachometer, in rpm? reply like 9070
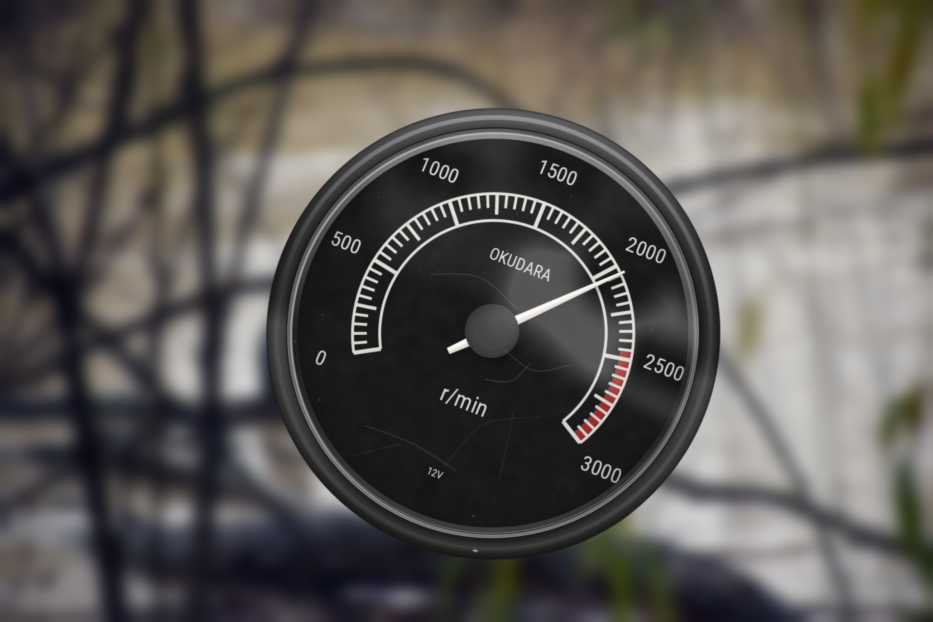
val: 2050
